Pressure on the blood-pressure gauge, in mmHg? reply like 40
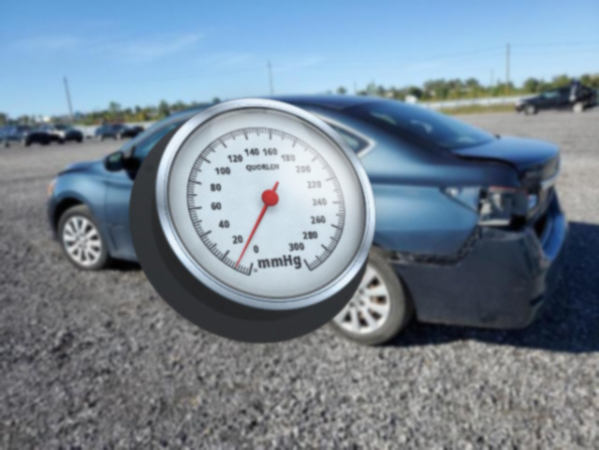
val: 10
